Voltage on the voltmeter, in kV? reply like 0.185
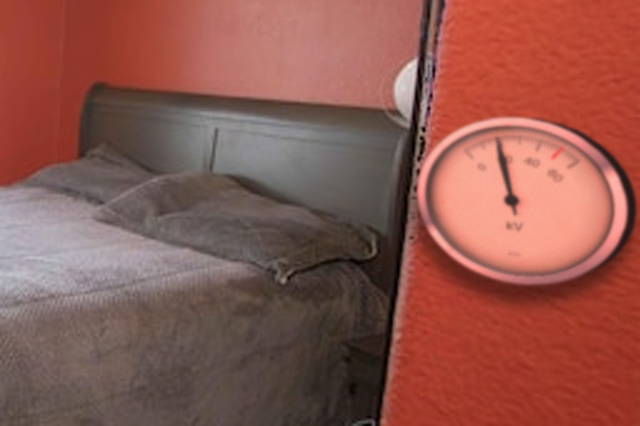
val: 20
